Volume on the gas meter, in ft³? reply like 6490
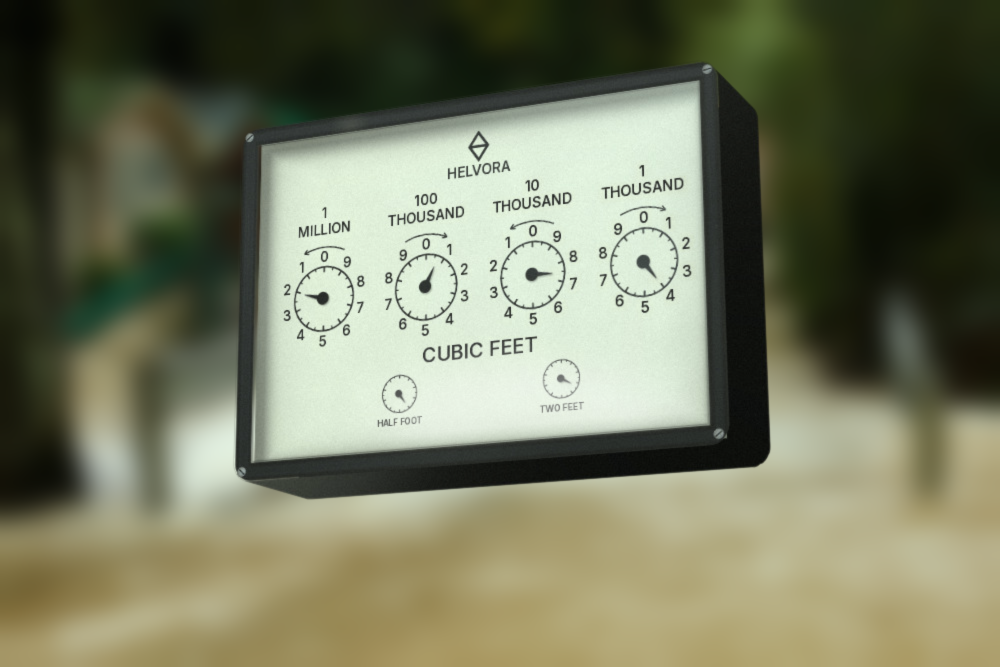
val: 207400
